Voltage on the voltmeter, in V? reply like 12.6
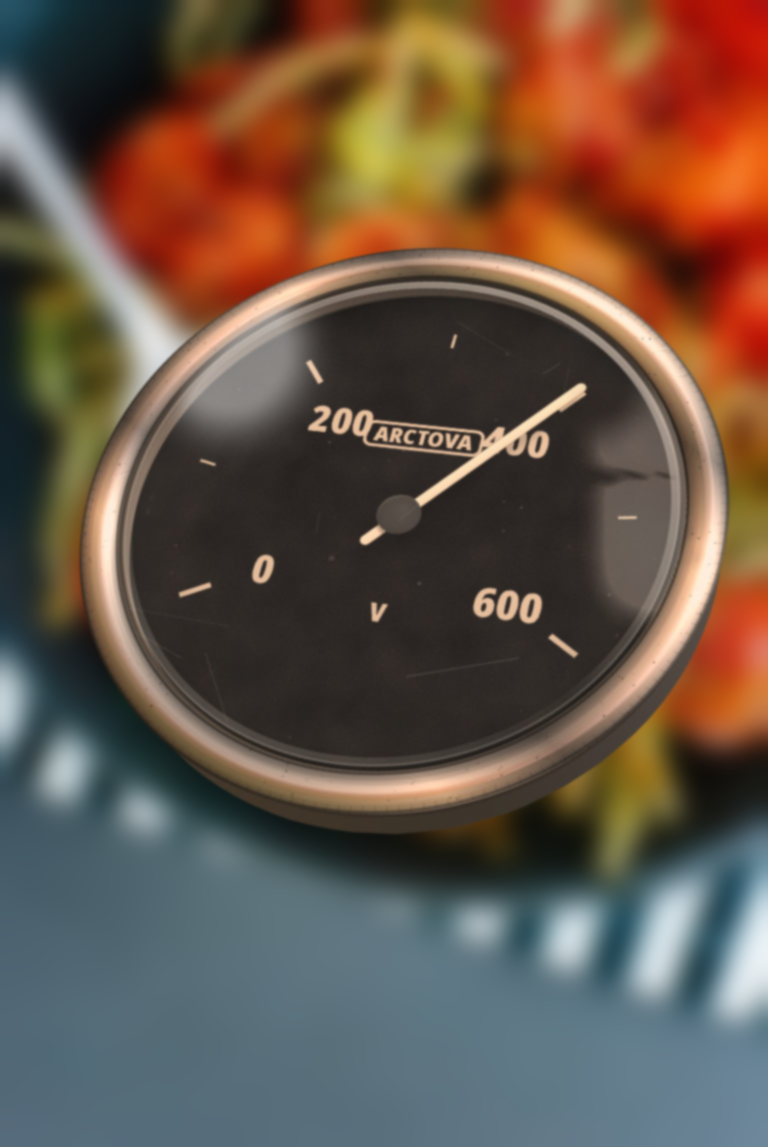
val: 400
